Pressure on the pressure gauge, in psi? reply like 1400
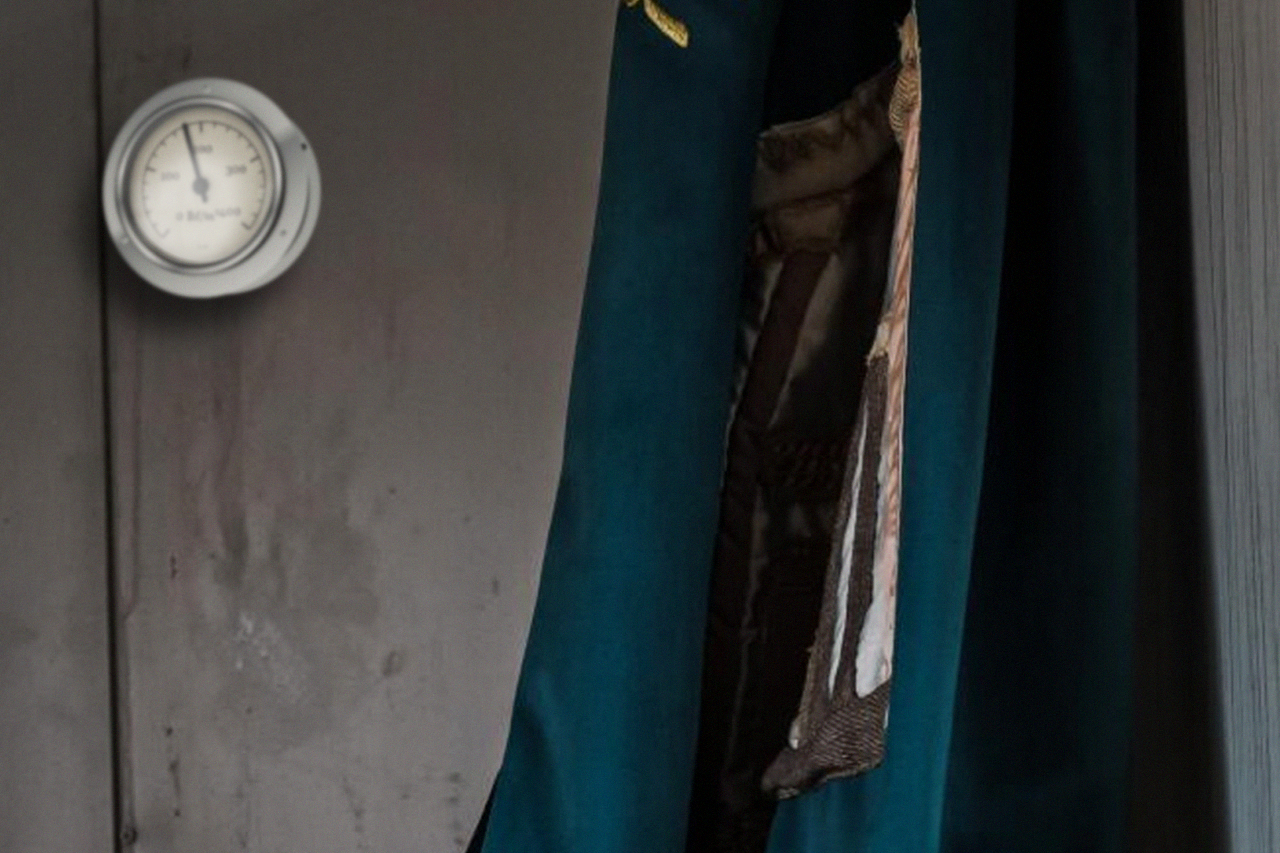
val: 180
